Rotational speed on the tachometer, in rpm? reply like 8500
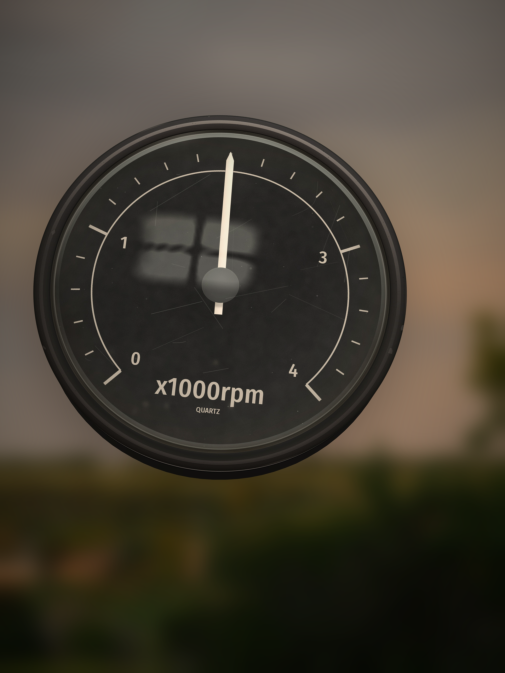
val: 2000
